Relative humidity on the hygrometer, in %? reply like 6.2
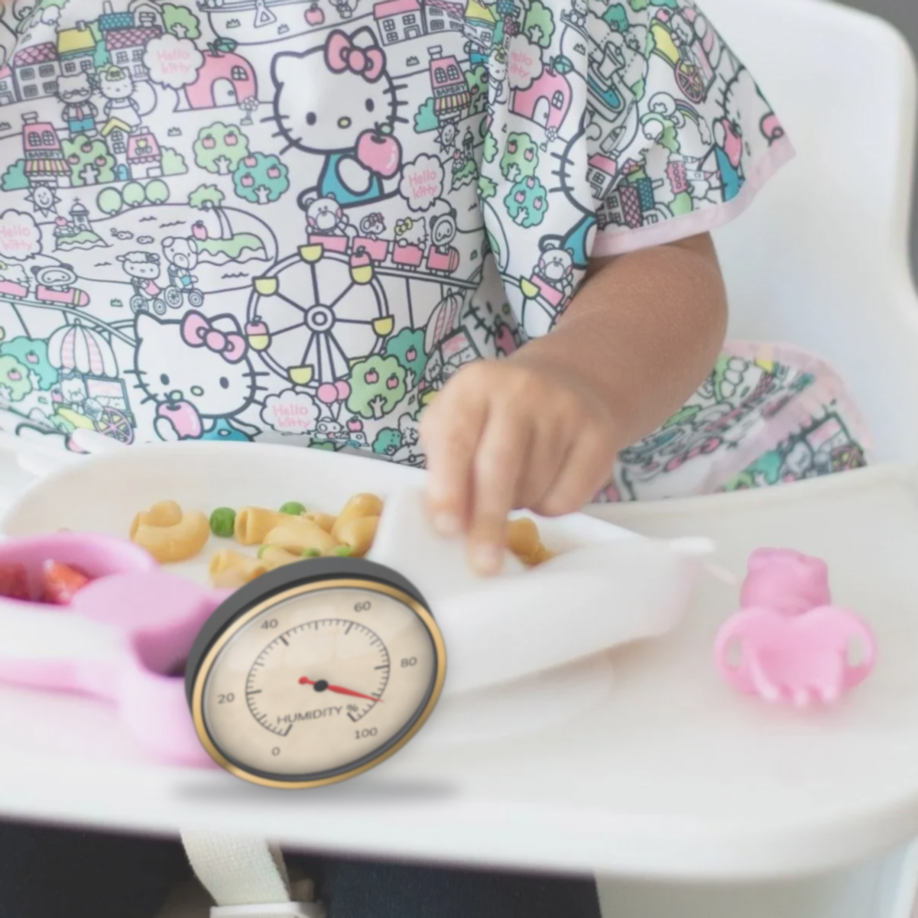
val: 90
